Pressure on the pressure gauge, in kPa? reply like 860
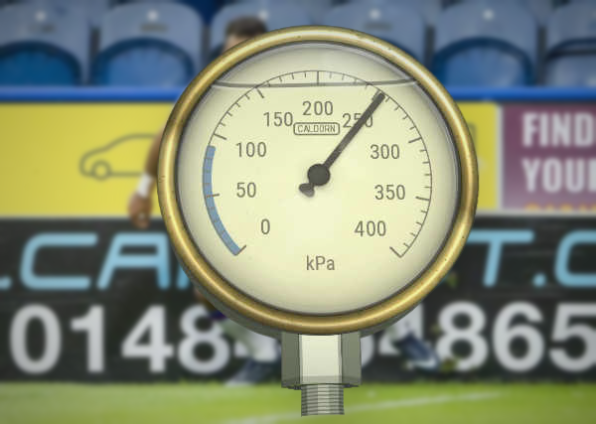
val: 255
